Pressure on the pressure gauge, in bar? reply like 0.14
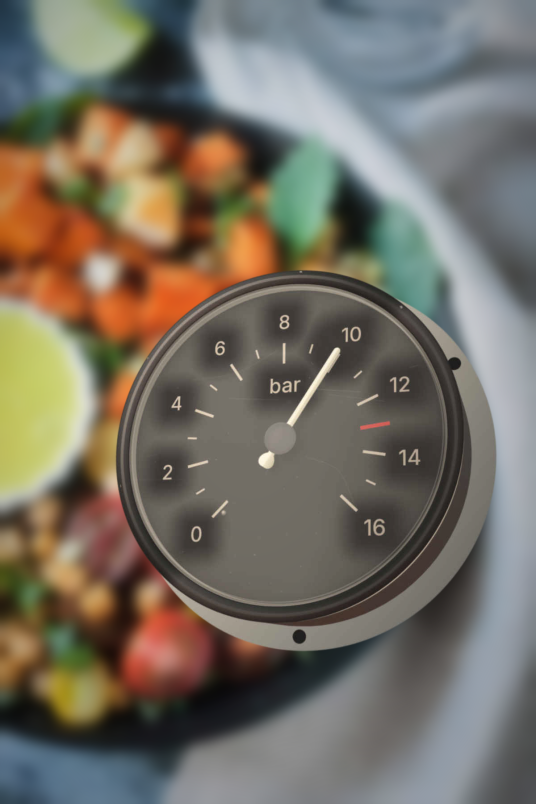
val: 10
